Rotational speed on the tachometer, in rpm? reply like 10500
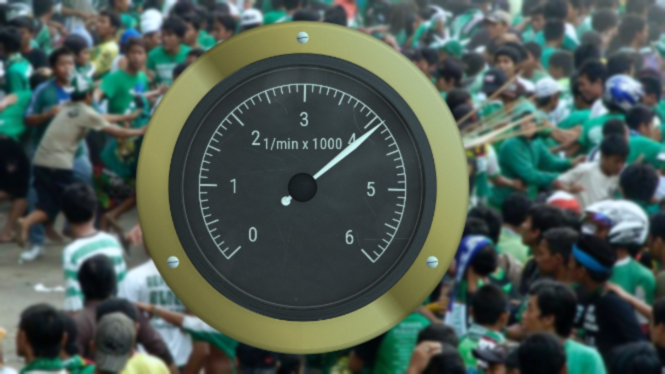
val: 4100
